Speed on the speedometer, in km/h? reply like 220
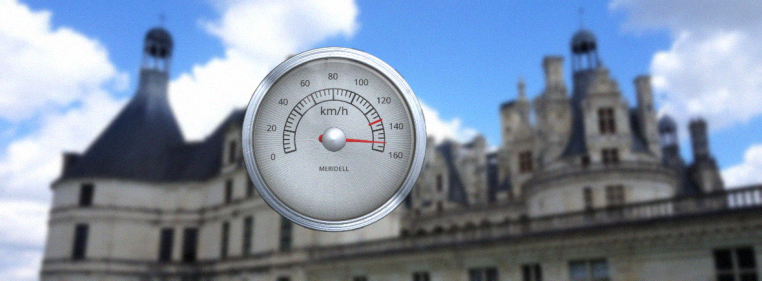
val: 152
